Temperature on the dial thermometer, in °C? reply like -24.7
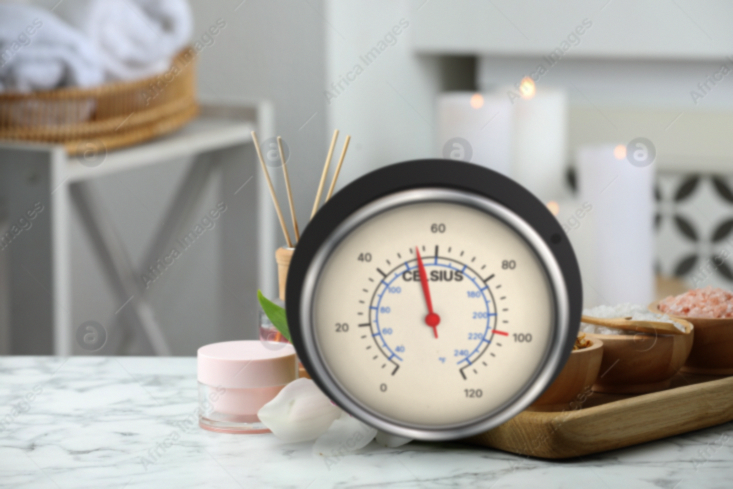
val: 54
